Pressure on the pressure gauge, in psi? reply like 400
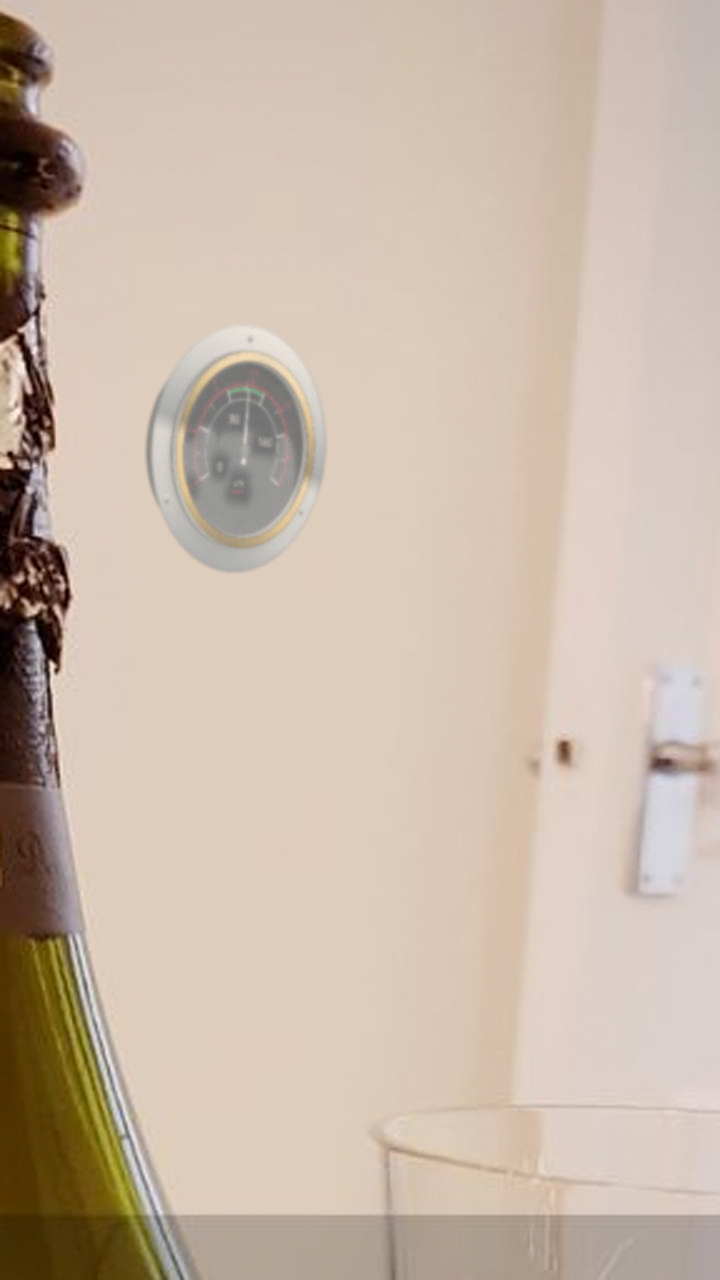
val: 100
